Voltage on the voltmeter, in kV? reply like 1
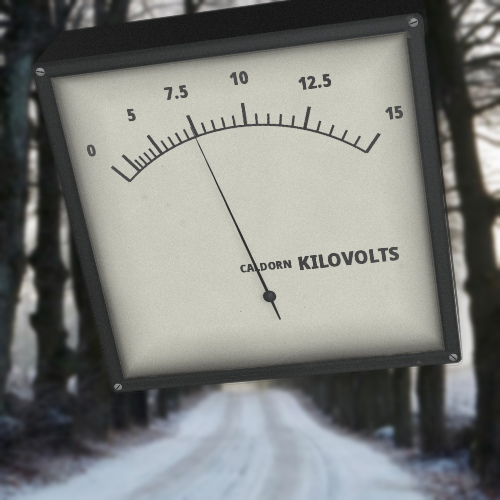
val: 7.5
